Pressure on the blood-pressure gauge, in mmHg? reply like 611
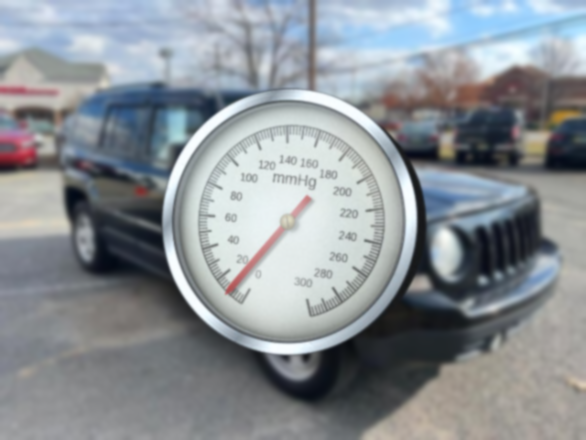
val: 10
